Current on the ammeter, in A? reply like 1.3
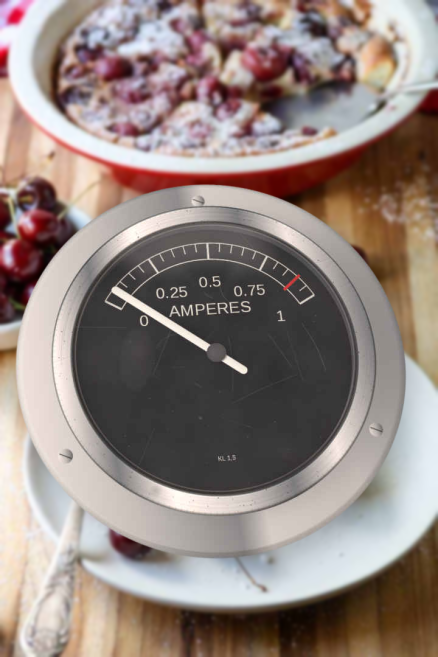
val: 0.05
